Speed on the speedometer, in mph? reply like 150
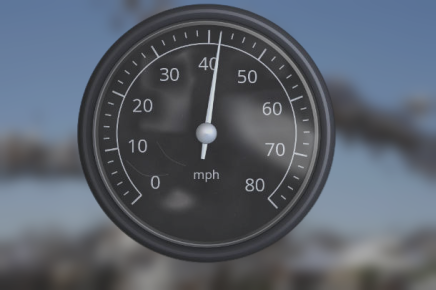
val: 42
